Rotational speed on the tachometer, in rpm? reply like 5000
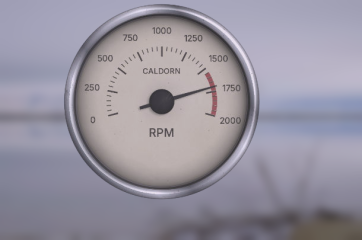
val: 1700
